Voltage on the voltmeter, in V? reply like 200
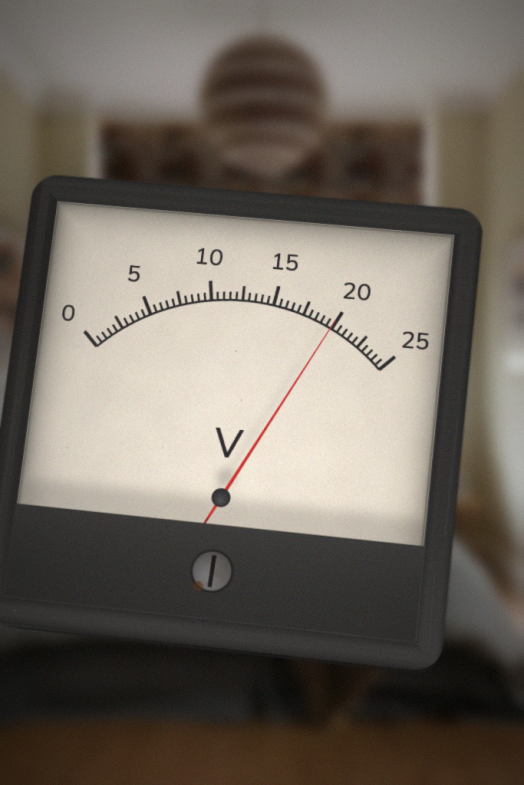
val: 20
